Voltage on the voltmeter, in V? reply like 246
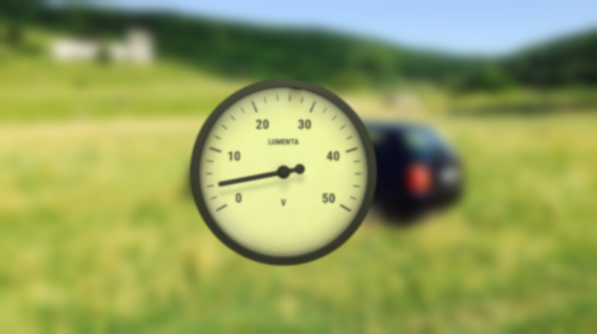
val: 4
